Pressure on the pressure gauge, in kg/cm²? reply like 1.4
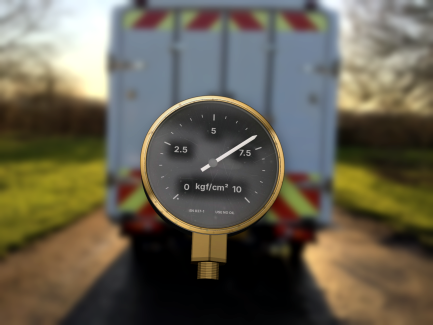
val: 7
